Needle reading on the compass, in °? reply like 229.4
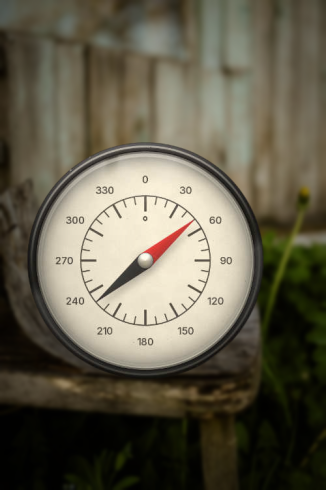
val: 50
